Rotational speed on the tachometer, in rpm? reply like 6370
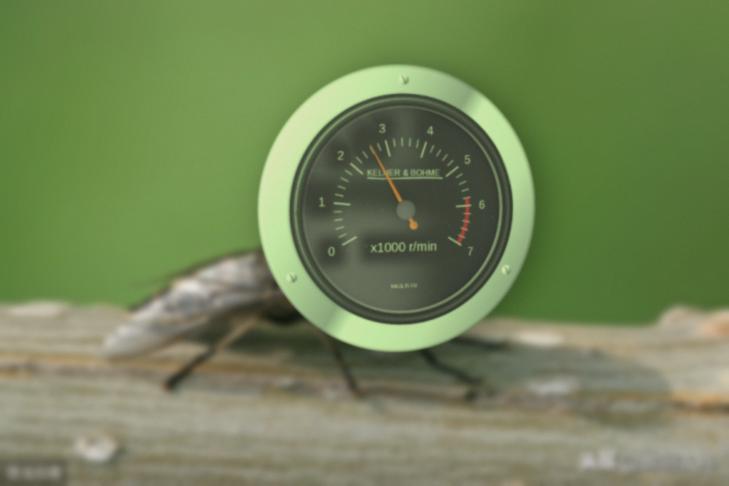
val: 2600
